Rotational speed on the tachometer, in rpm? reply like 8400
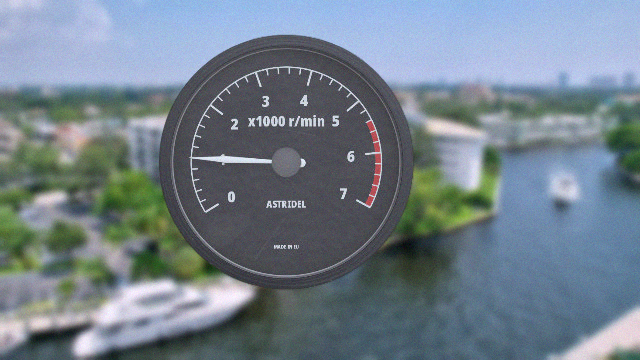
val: 1000
